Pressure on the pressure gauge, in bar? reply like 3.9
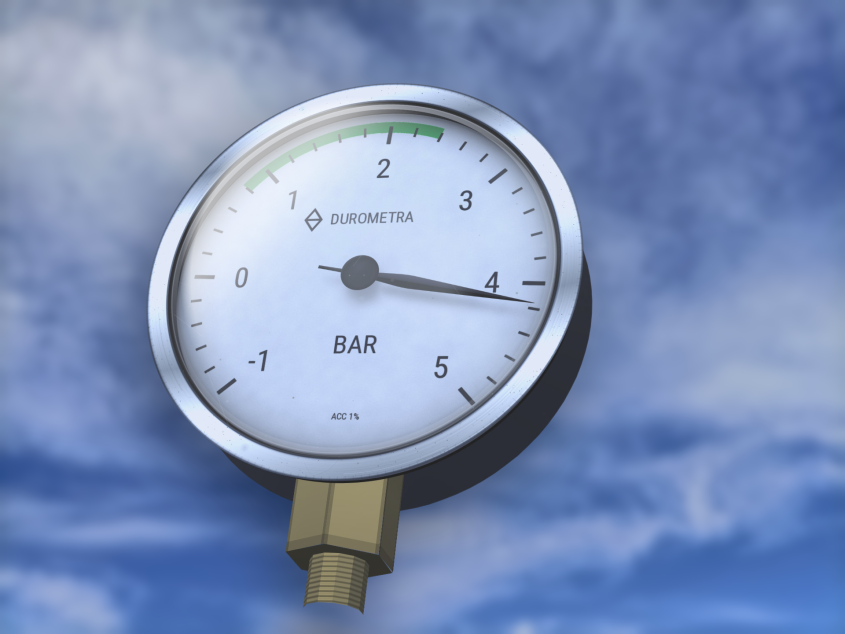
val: 4.2
